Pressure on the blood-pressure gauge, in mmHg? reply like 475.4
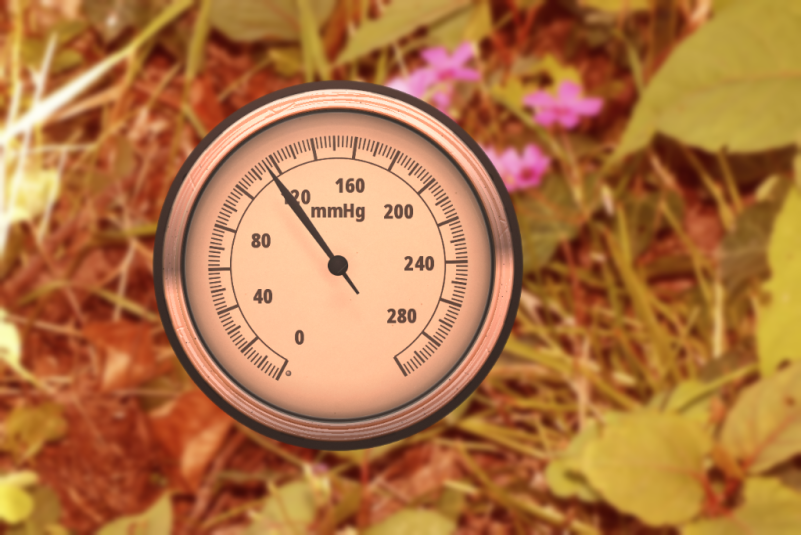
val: 116
